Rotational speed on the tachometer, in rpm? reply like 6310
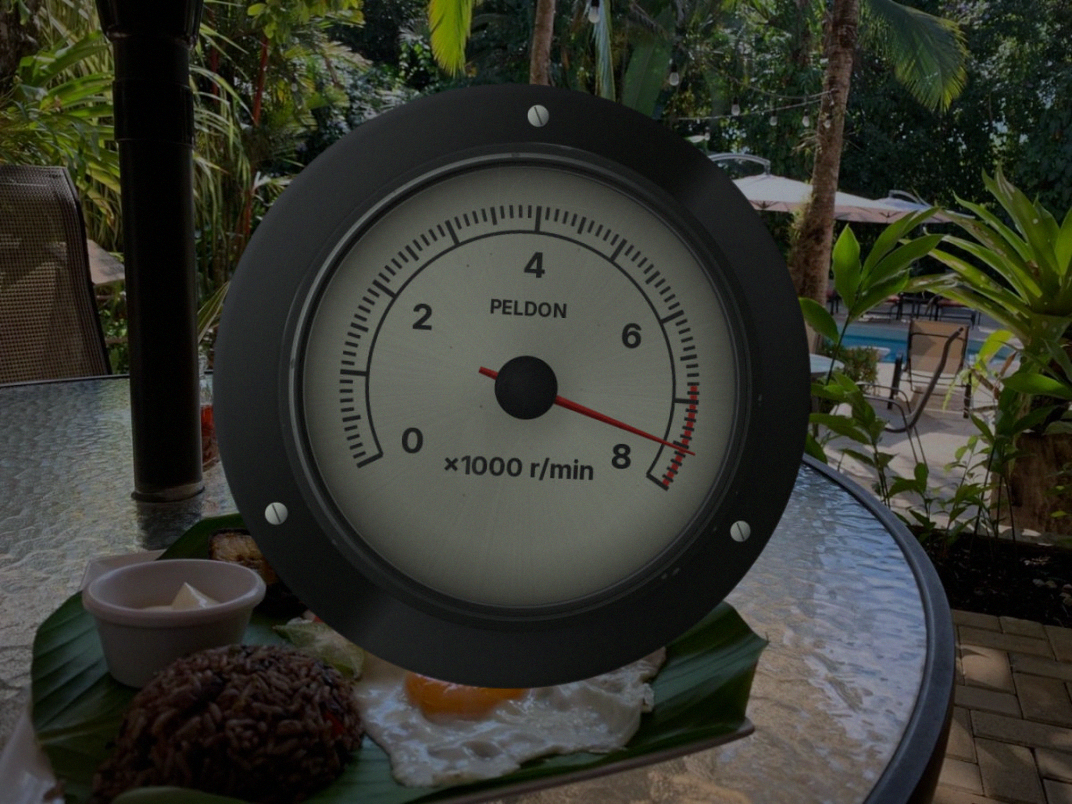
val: 7550
